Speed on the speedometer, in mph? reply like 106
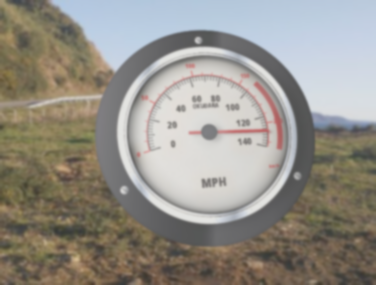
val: 130
